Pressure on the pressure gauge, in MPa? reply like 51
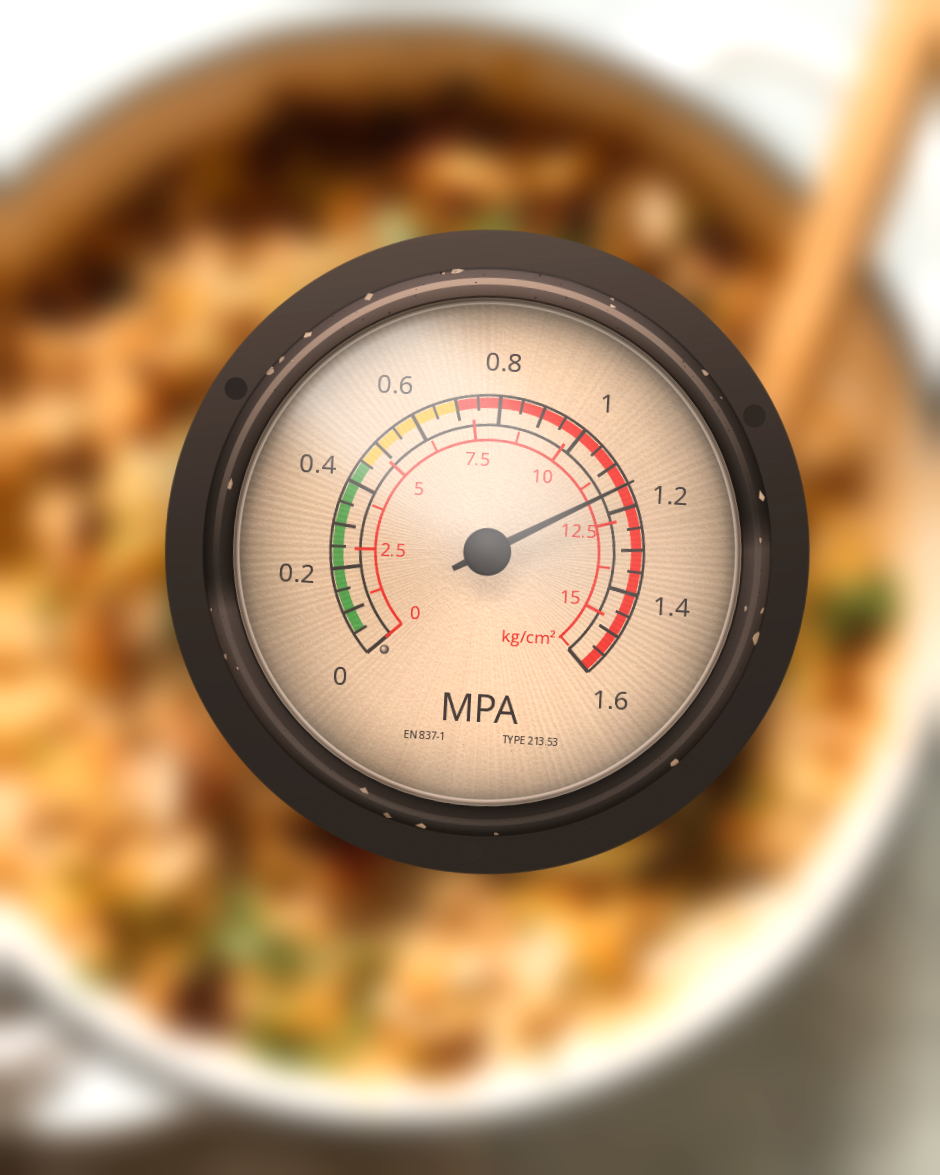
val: 1.15
